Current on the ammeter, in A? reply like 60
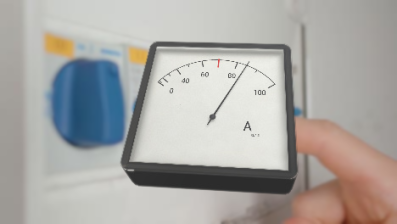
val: 85
